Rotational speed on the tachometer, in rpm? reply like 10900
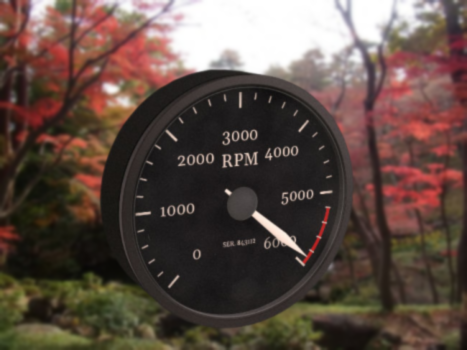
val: 5900
